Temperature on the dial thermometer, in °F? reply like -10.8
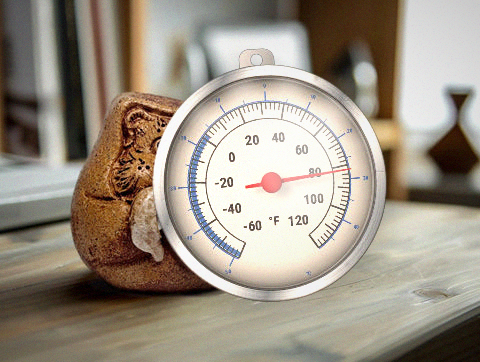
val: 82
